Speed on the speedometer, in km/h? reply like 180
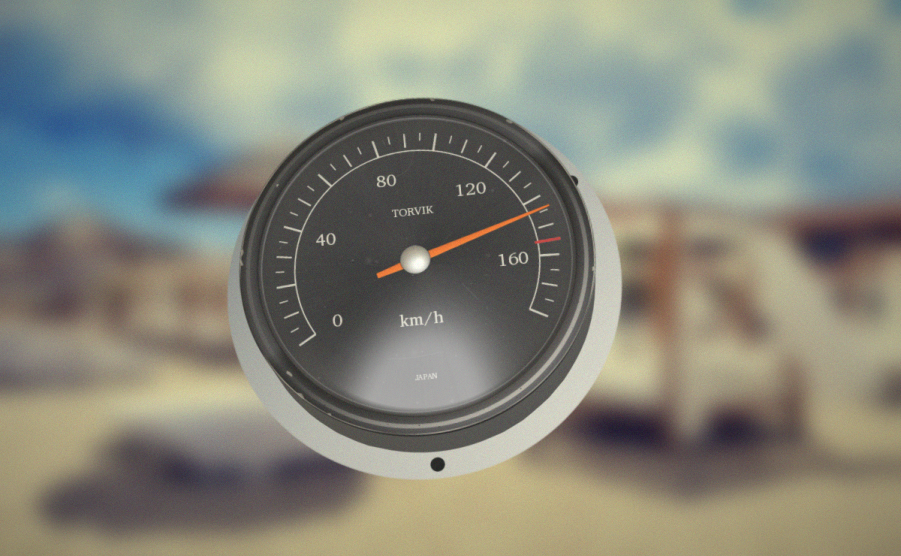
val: 145
